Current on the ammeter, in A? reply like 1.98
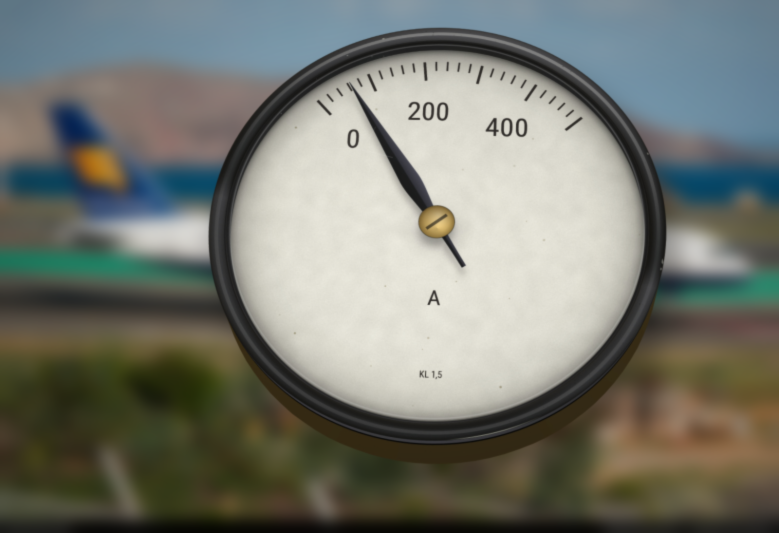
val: 60
